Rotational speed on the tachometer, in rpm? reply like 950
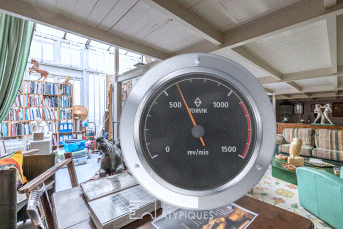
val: 600
